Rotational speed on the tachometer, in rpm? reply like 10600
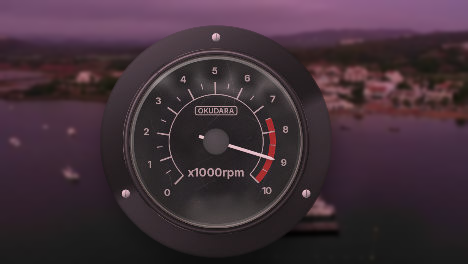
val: 9000
